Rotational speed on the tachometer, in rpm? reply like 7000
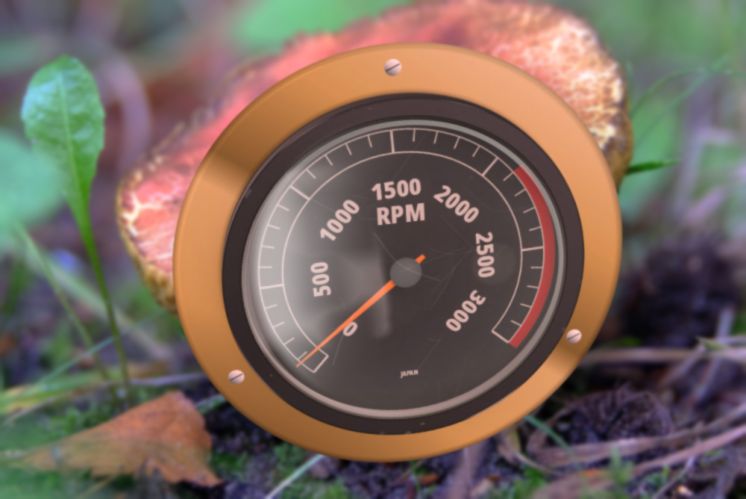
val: 100
